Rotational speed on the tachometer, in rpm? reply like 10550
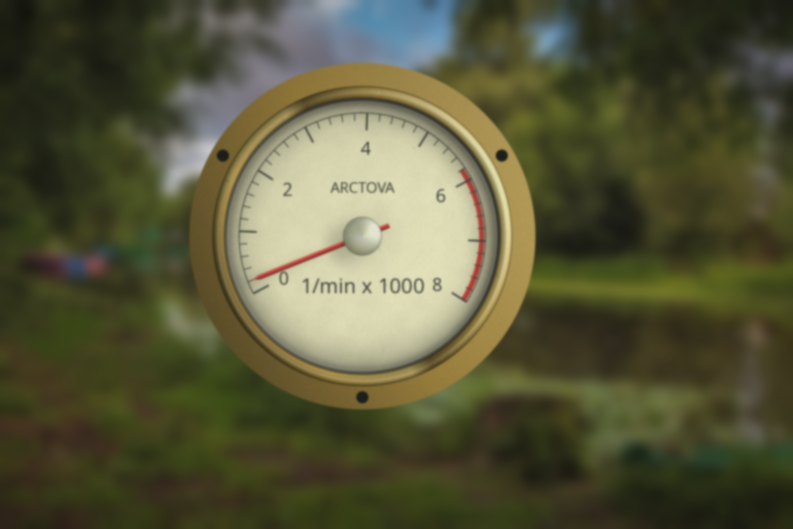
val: 200
